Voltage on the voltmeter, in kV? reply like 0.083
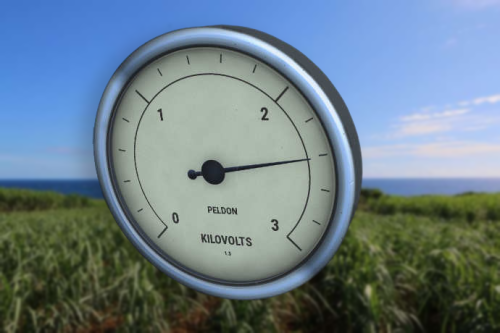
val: 2.4
